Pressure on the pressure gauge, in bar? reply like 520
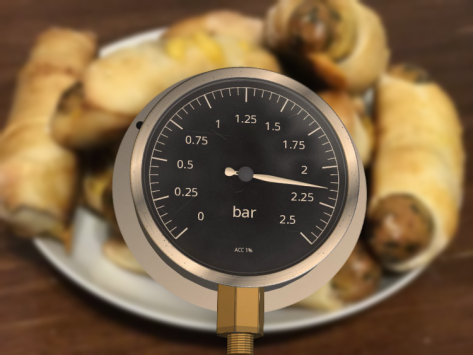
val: 2.15
